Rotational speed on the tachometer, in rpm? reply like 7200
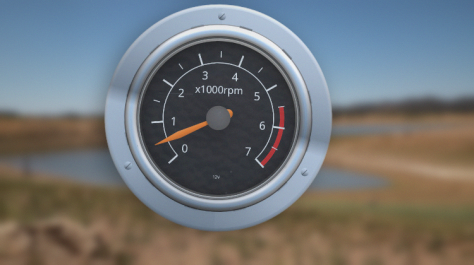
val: 500
